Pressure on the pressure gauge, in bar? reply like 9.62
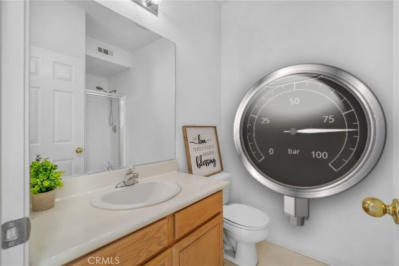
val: 82.5
